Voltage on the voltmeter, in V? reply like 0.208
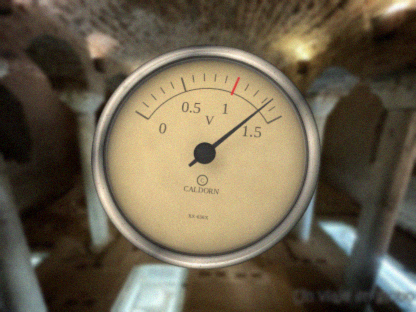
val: 1.35
